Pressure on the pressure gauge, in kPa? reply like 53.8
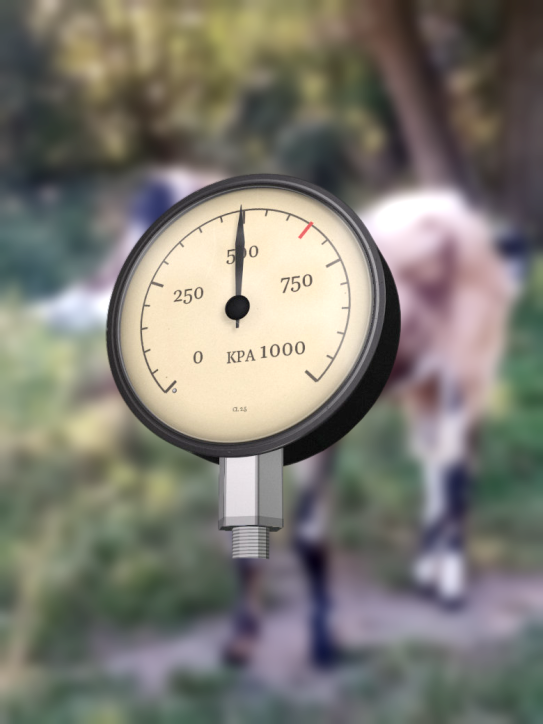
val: 500
